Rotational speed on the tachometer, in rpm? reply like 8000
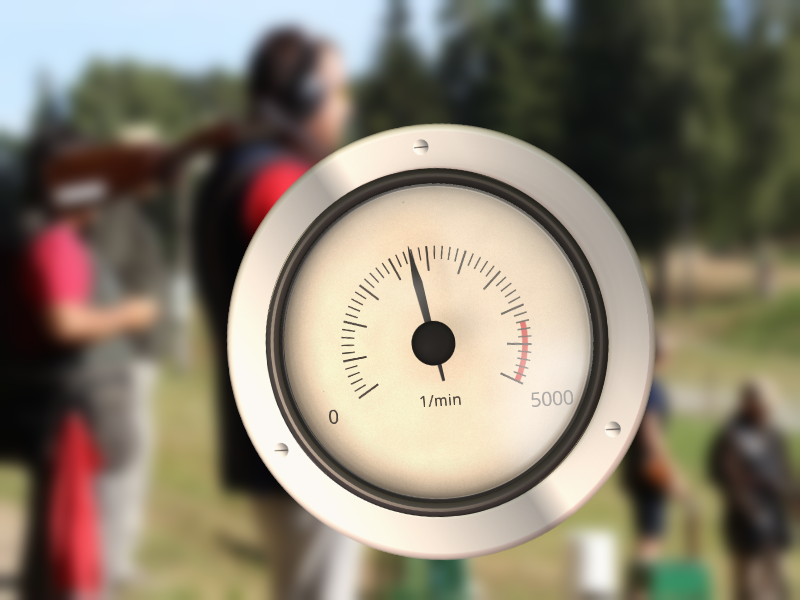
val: 2300
